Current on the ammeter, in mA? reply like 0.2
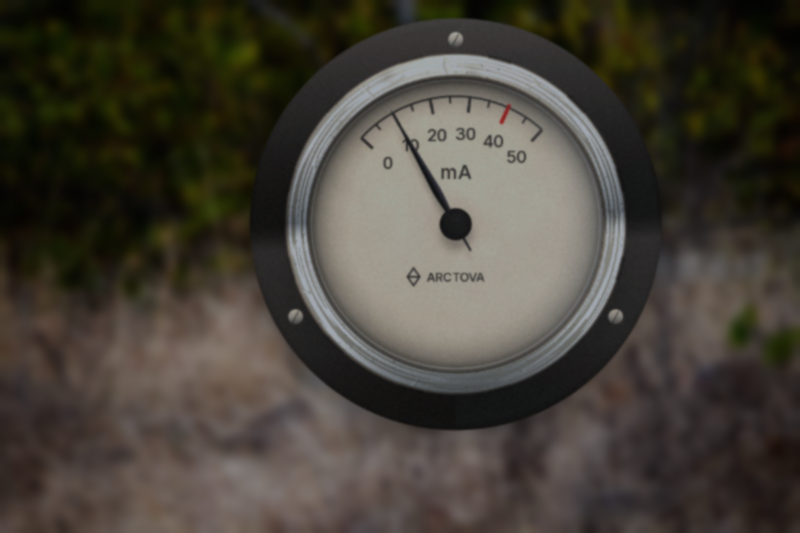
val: 10
